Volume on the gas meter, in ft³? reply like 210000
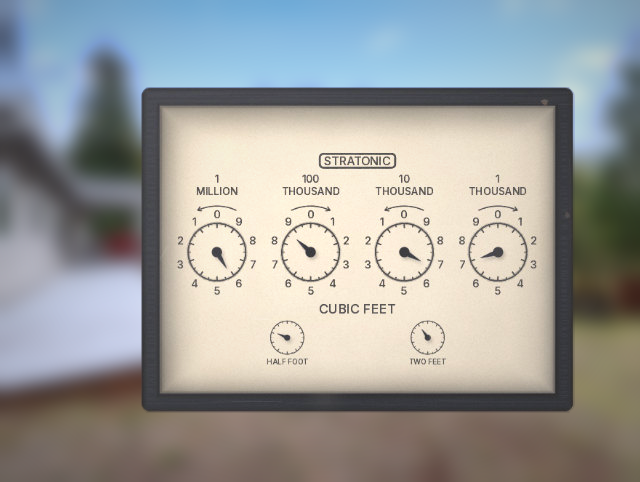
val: 586700
